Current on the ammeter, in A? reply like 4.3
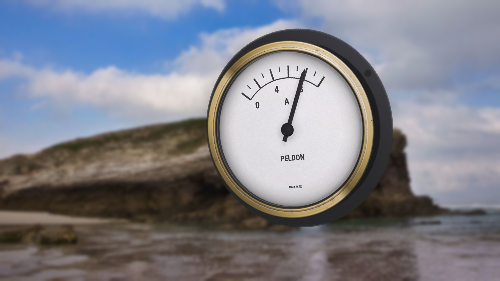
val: 8
